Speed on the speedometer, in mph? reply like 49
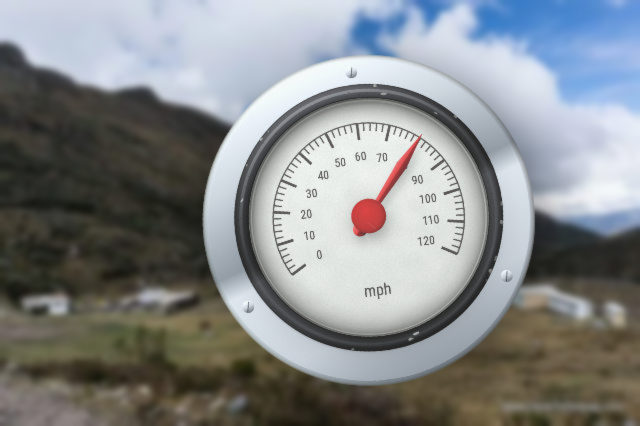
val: 80
